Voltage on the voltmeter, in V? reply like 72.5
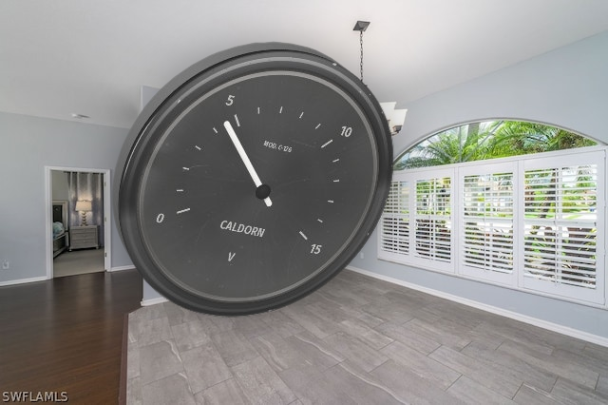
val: 4.5
